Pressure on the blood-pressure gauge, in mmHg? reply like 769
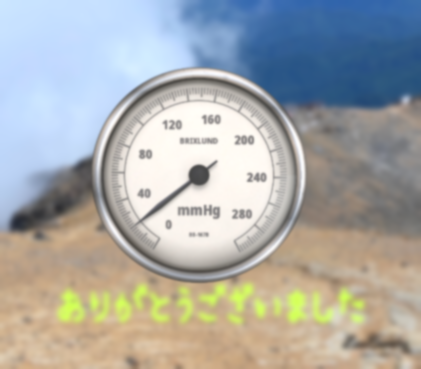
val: 20
